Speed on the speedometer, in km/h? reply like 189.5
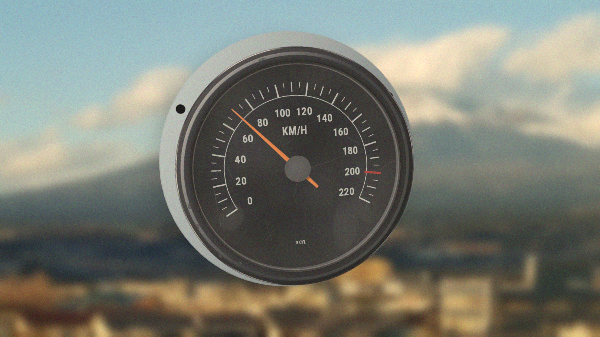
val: 70
